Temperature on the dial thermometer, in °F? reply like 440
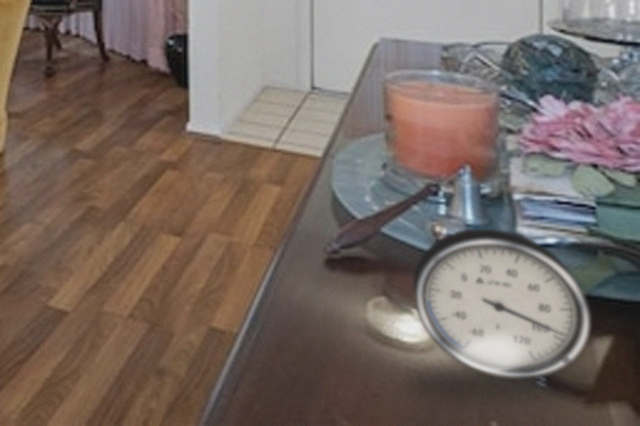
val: 96
